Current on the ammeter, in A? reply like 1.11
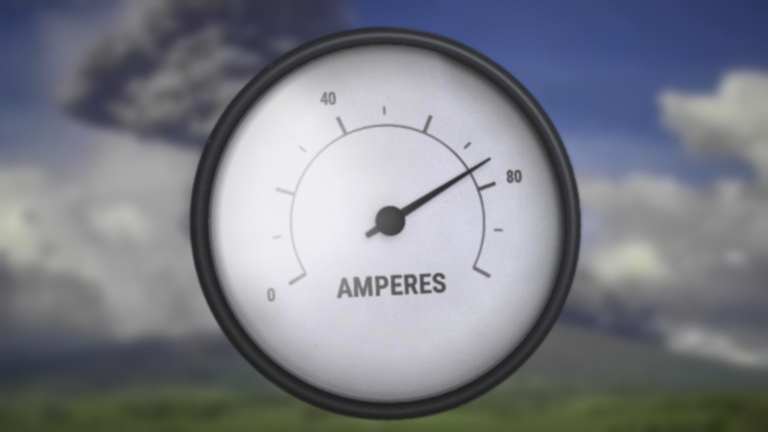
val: 75
